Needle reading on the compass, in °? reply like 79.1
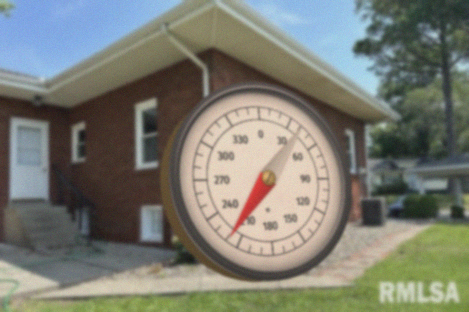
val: 220
